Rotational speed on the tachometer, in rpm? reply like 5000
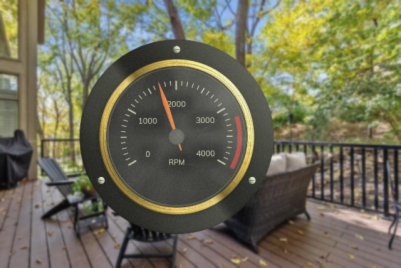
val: 1700
